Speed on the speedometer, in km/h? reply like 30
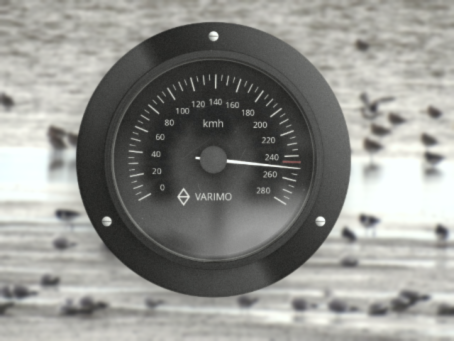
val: 250
